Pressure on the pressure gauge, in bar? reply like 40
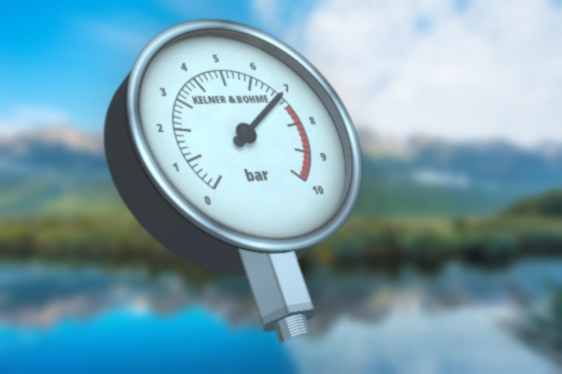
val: 7
